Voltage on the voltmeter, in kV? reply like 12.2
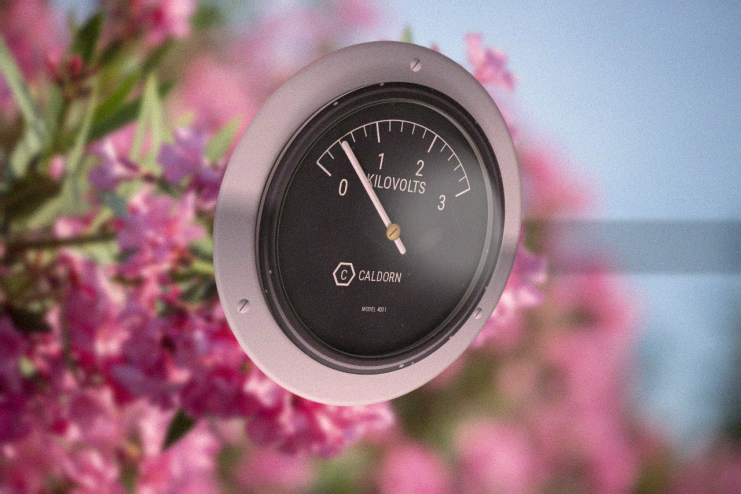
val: 0.4
